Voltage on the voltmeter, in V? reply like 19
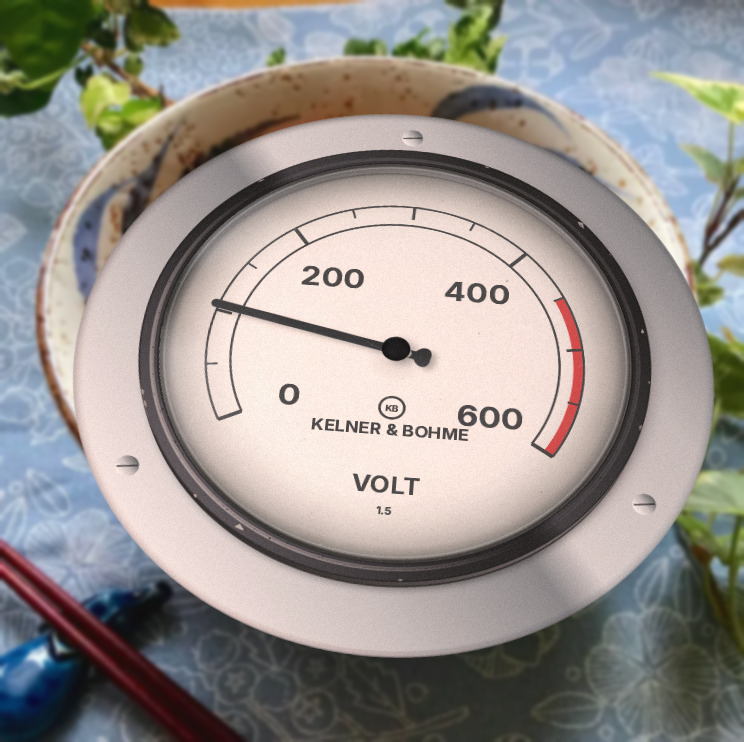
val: 100
